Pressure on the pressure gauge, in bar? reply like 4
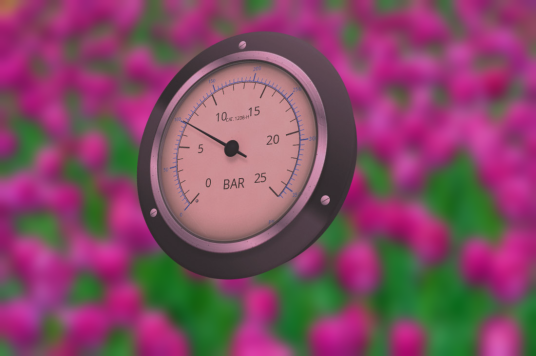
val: 7
